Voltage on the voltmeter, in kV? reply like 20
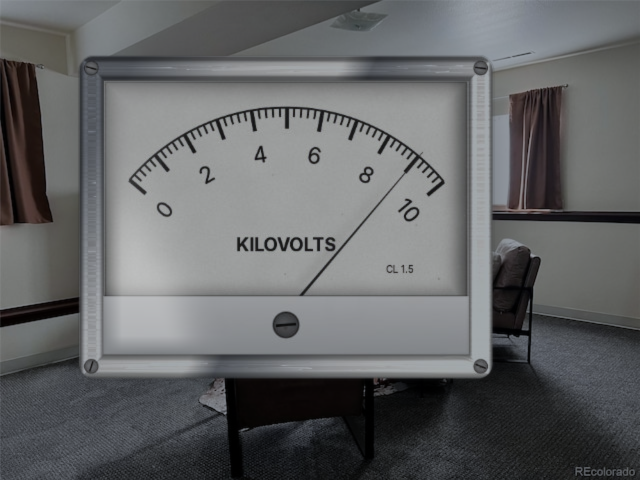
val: 9
